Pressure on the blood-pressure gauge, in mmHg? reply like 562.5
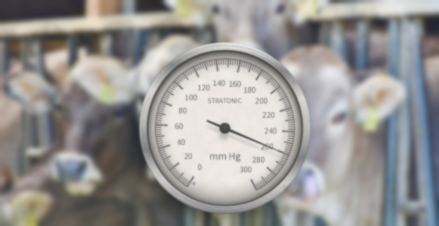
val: 260
